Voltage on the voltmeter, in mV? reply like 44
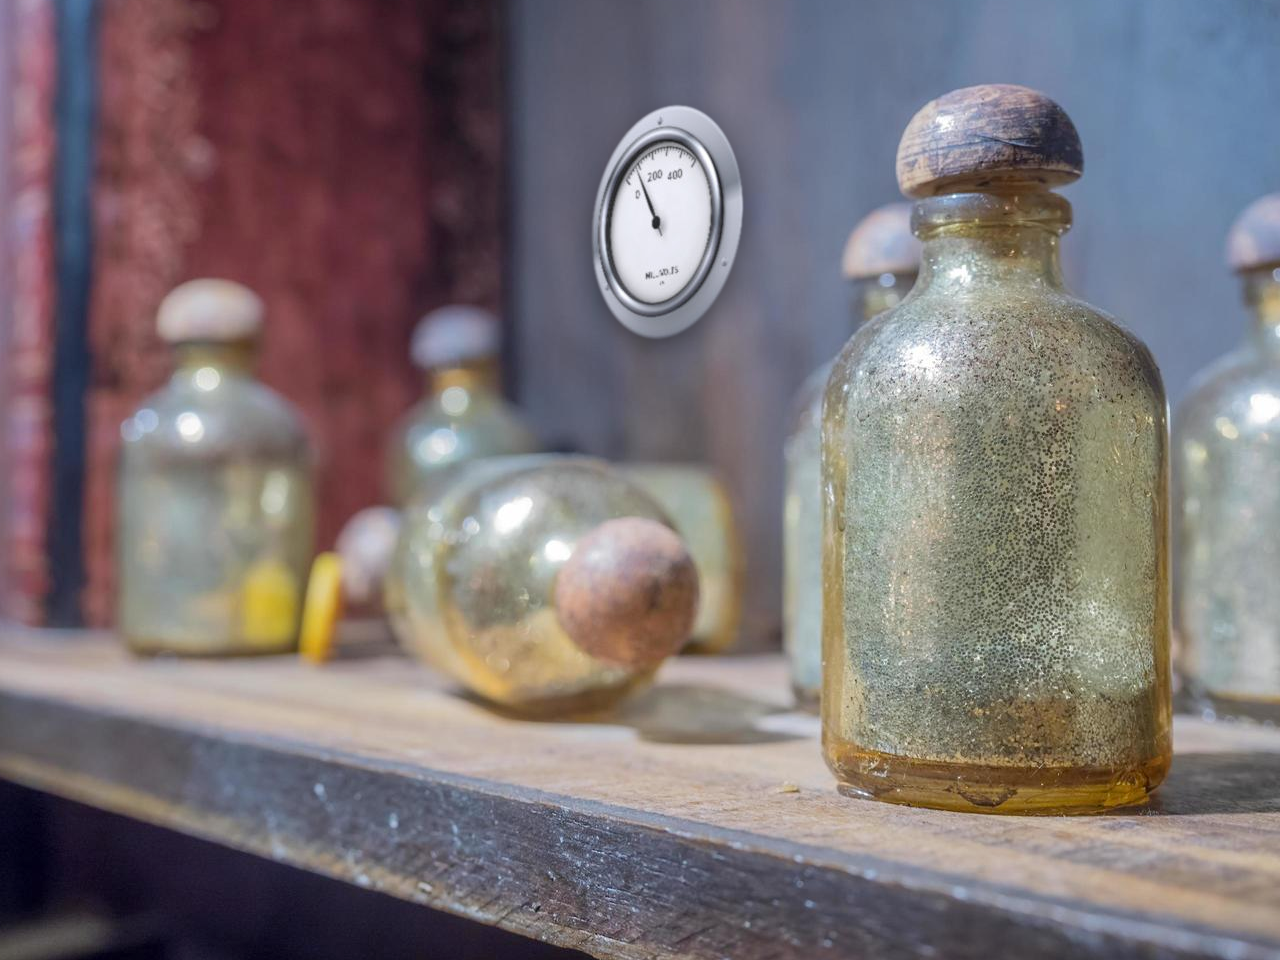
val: 100
